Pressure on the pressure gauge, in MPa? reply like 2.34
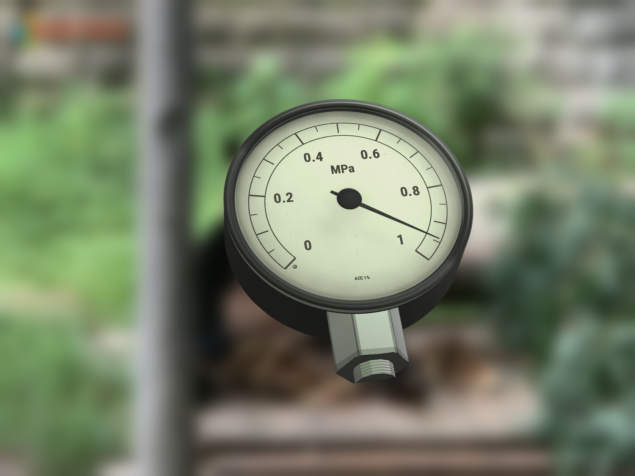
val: 0.95
